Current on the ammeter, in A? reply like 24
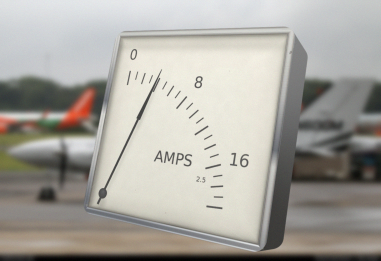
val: 4
